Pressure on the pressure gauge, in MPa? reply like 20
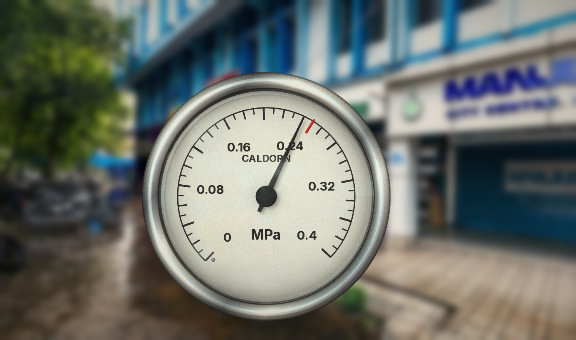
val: 0.24
